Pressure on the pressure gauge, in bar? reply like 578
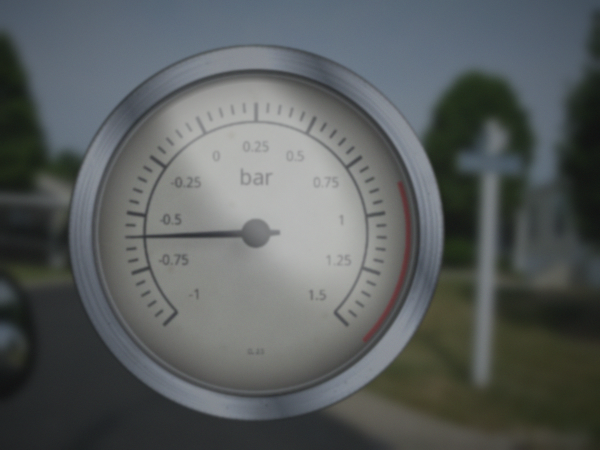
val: -0.6
